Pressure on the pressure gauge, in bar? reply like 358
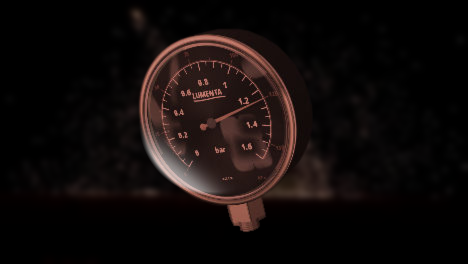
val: 1.25
